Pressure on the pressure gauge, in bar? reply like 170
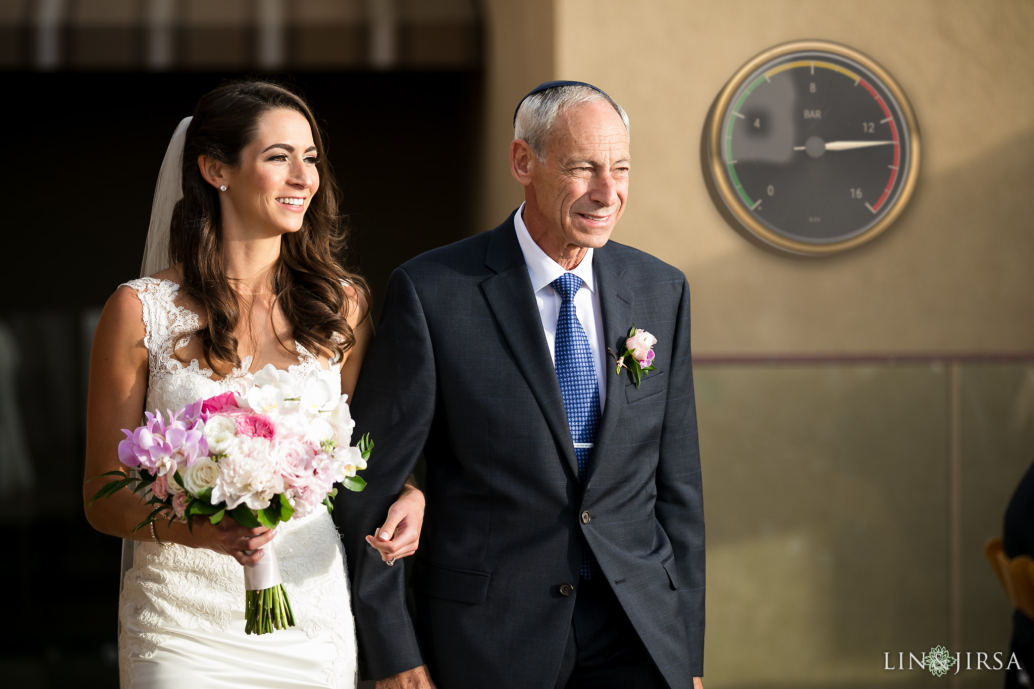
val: 13
